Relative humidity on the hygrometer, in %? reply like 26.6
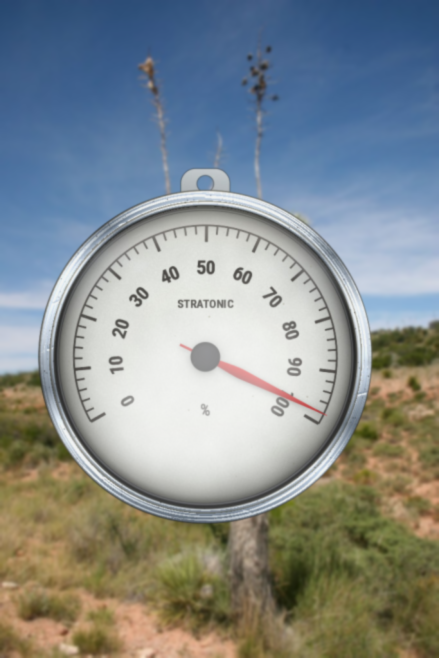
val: 98
